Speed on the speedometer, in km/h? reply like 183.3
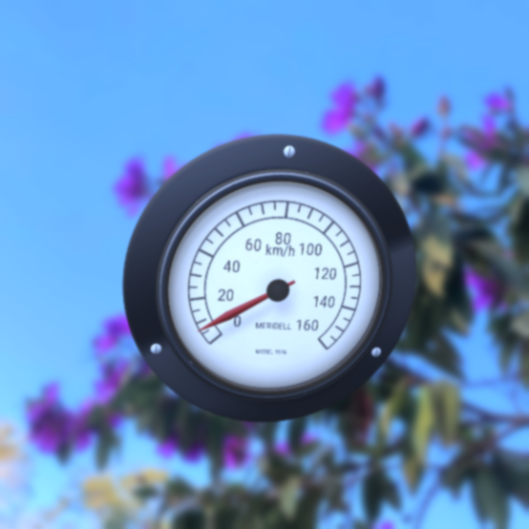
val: 7.5
